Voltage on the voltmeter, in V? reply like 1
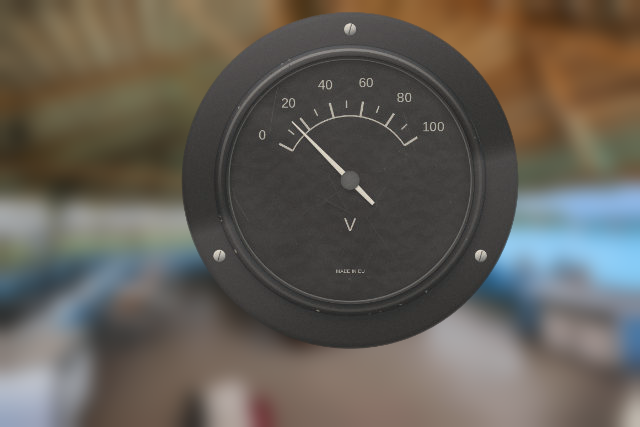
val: 15
